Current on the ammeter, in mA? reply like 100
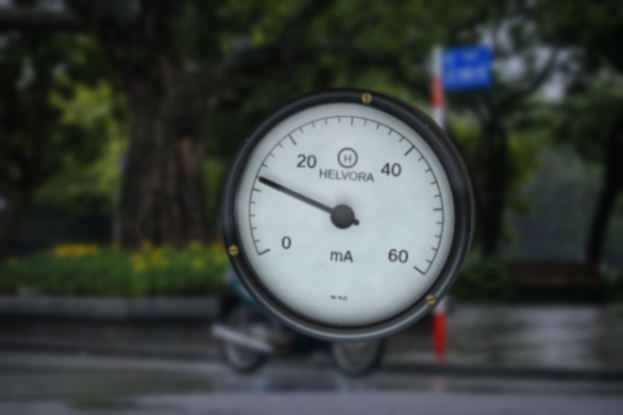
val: 12
